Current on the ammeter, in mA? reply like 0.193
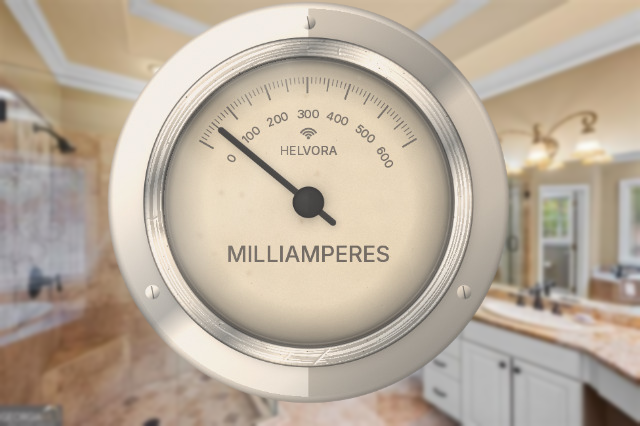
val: 50
